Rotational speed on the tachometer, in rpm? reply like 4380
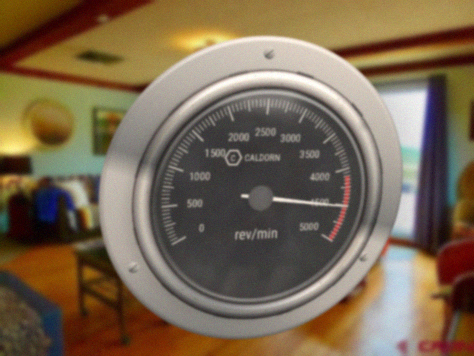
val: 4500
